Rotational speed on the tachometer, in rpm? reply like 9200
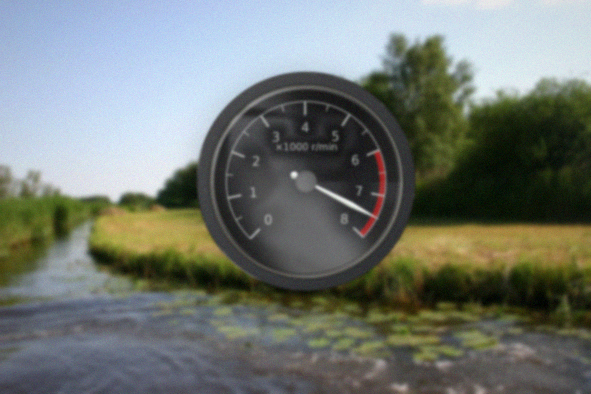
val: 7500
